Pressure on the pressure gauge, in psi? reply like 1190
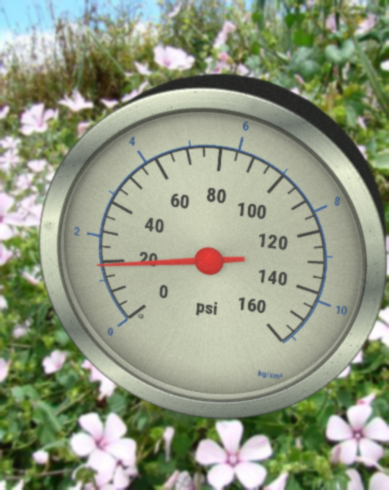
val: 20
